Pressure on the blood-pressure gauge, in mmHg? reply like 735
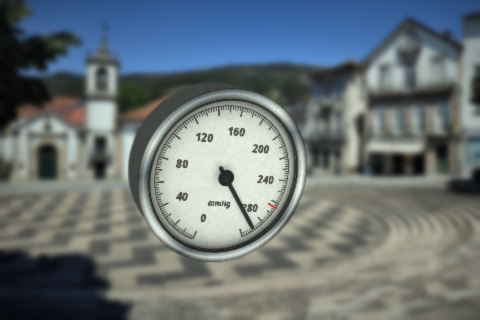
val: 290
